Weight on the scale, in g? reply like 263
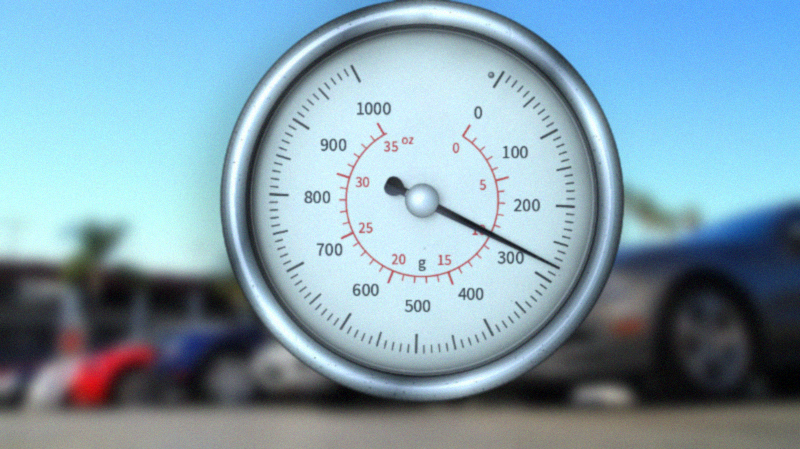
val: 280
